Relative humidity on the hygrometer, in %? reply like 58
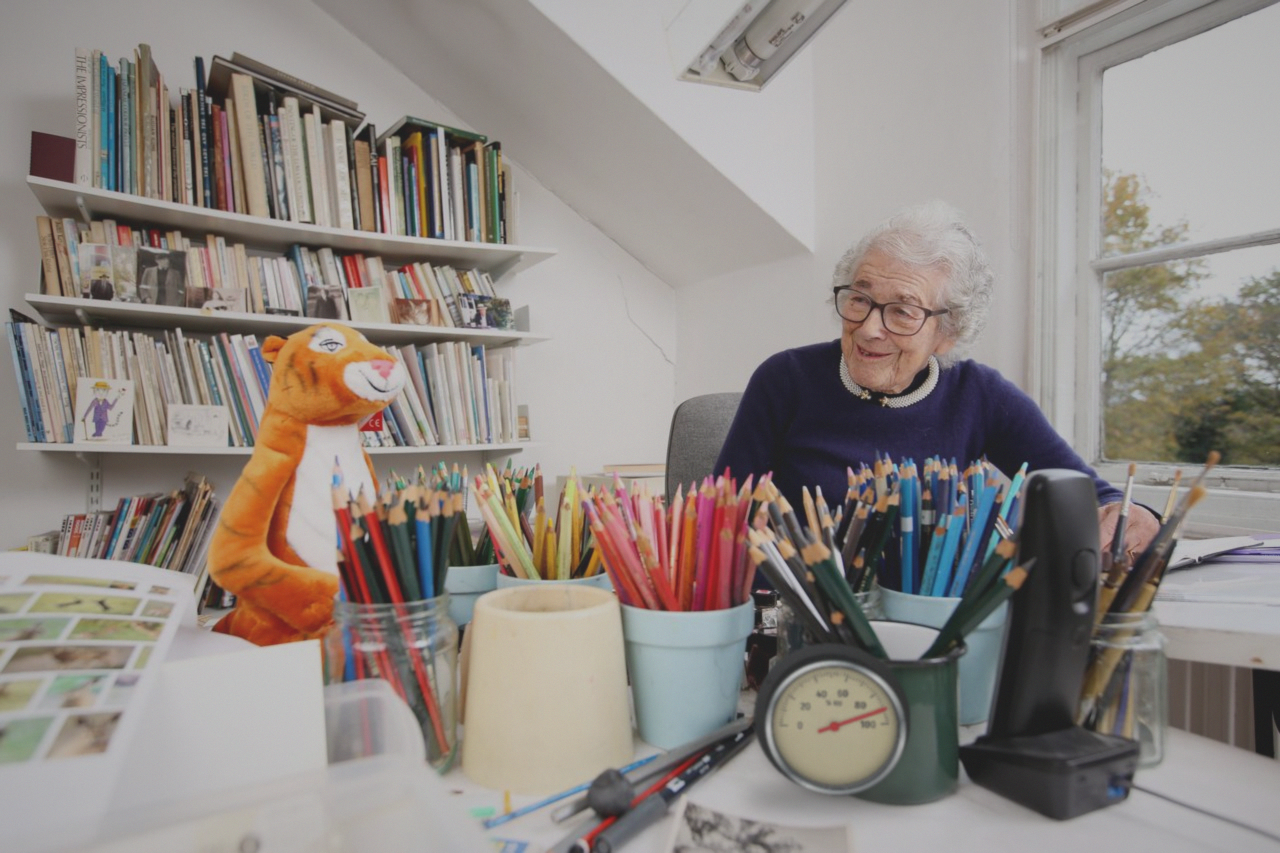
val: 90
